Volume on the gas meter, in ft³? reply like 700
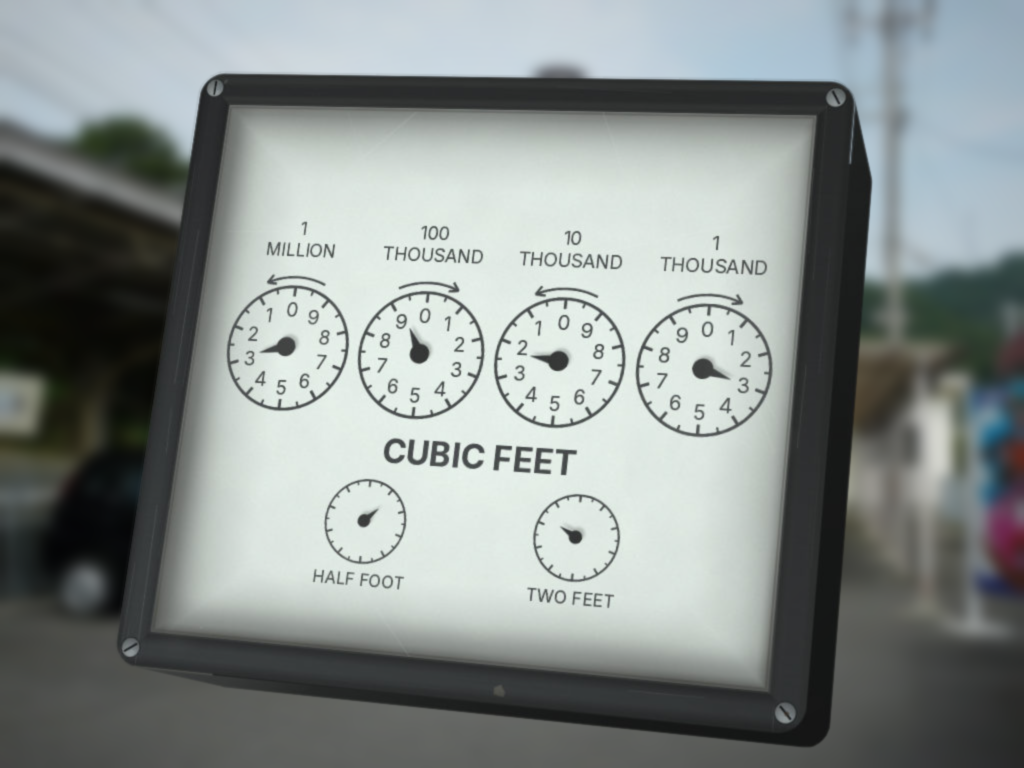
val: 292300
